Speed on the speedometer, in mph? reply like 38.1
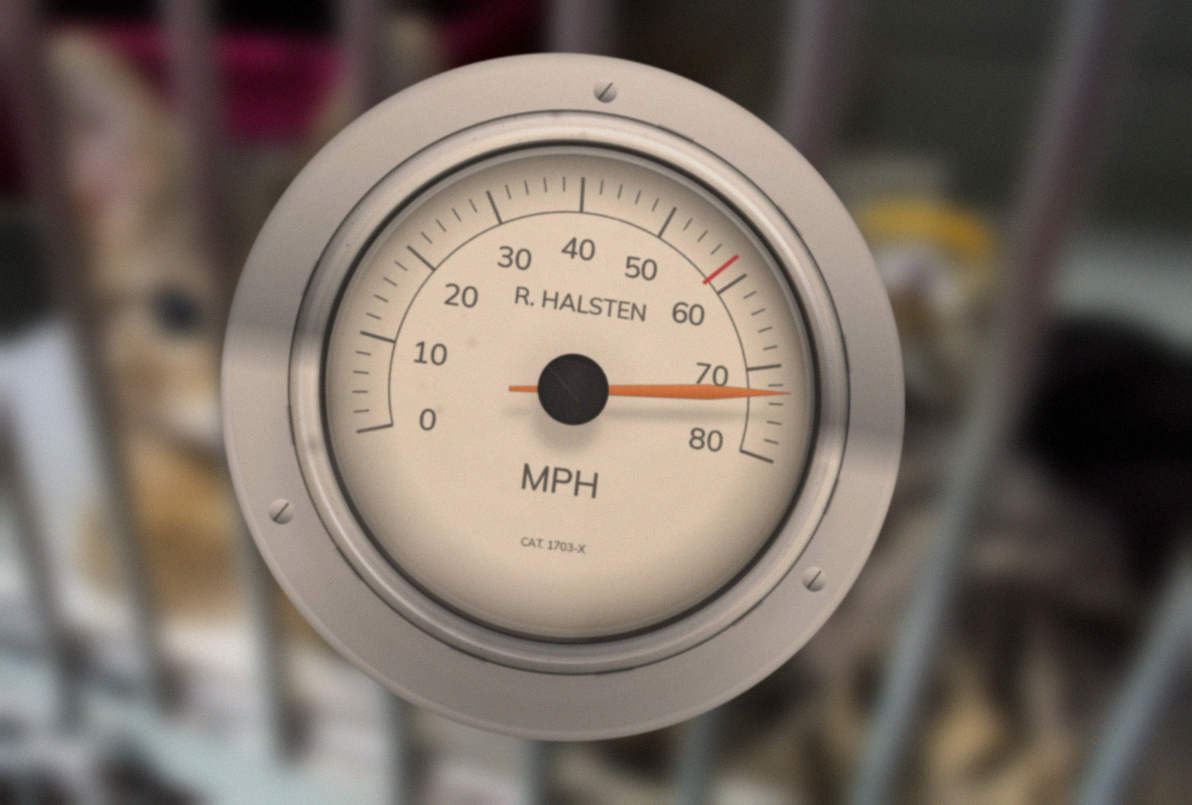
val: 73
